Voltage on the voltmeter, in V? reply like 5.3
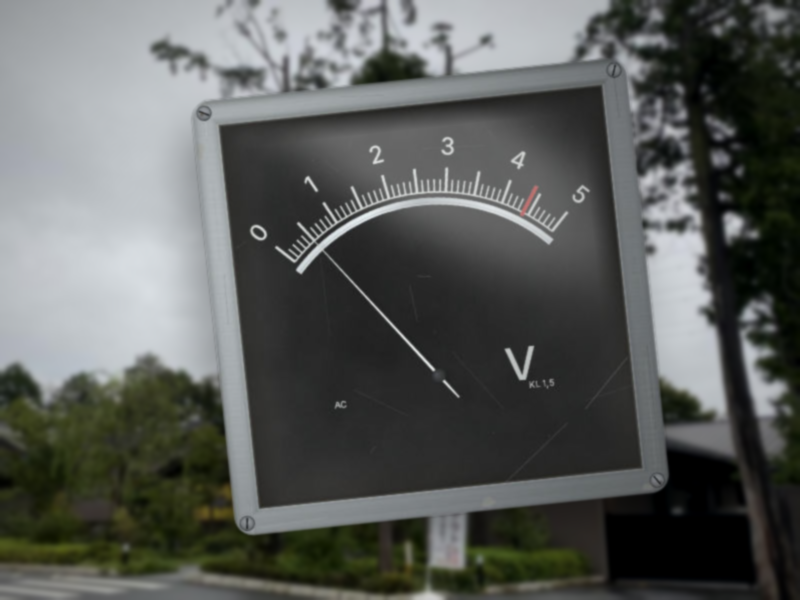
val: 0.5
